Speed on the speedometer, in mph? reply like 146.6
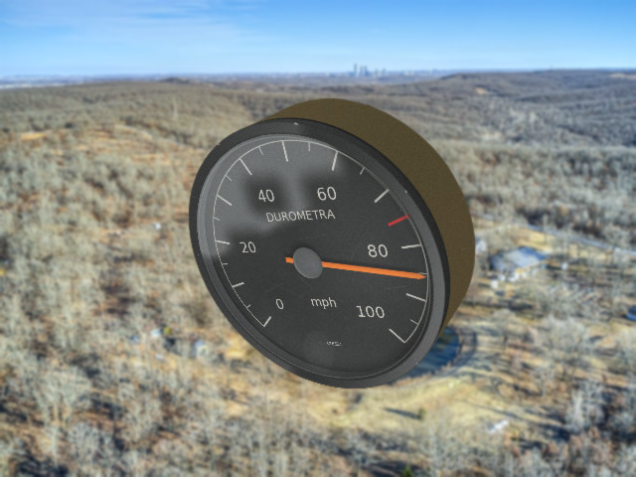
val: 85
